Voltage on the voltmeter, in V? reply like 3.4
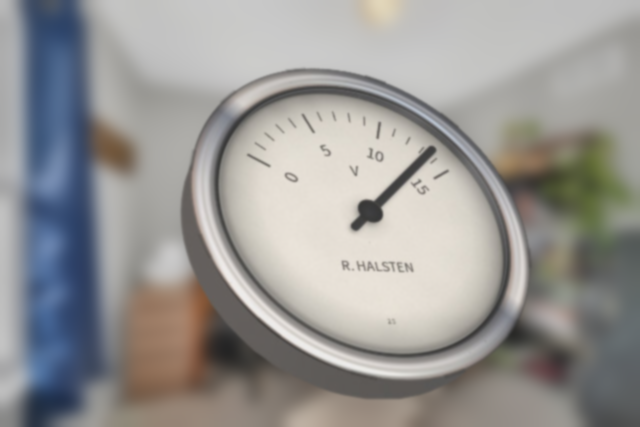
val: 13.5
